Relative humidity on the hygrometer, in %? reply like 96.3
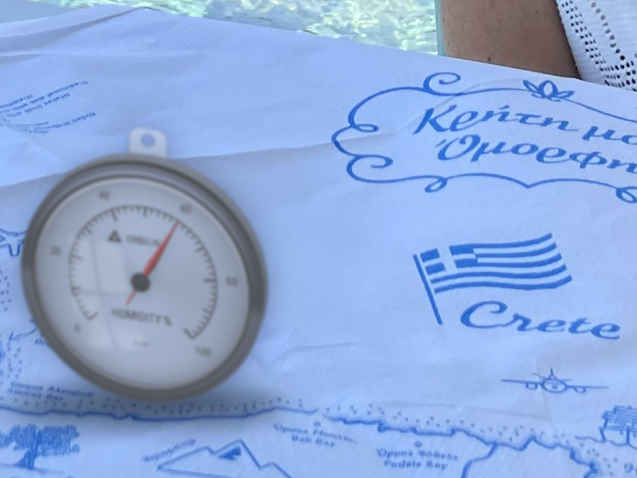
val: 60
